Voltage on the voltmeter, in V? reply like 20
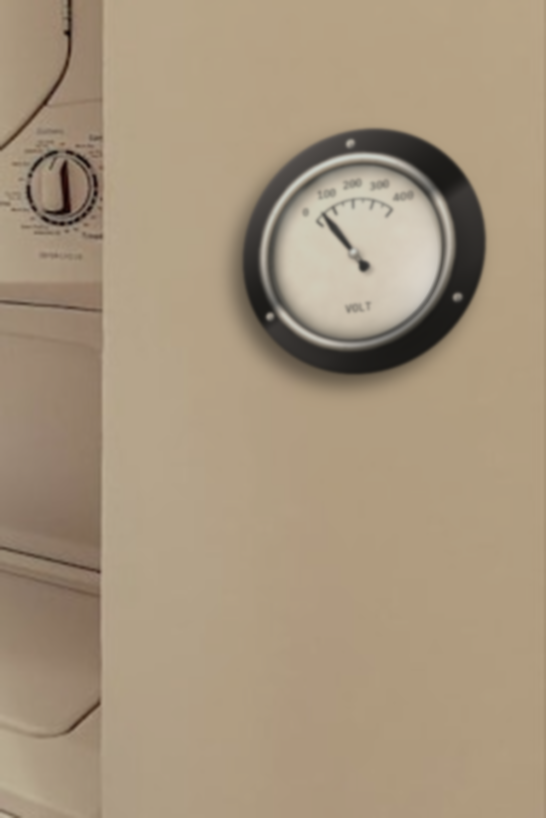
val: 50
